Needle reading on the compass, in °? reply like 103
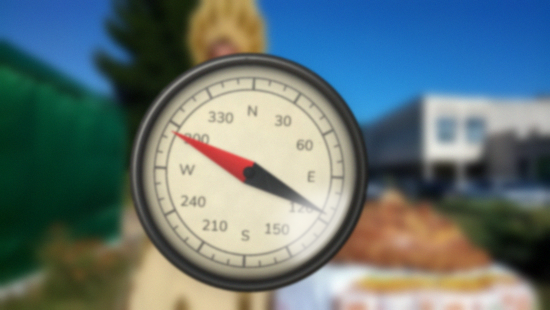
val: 295
